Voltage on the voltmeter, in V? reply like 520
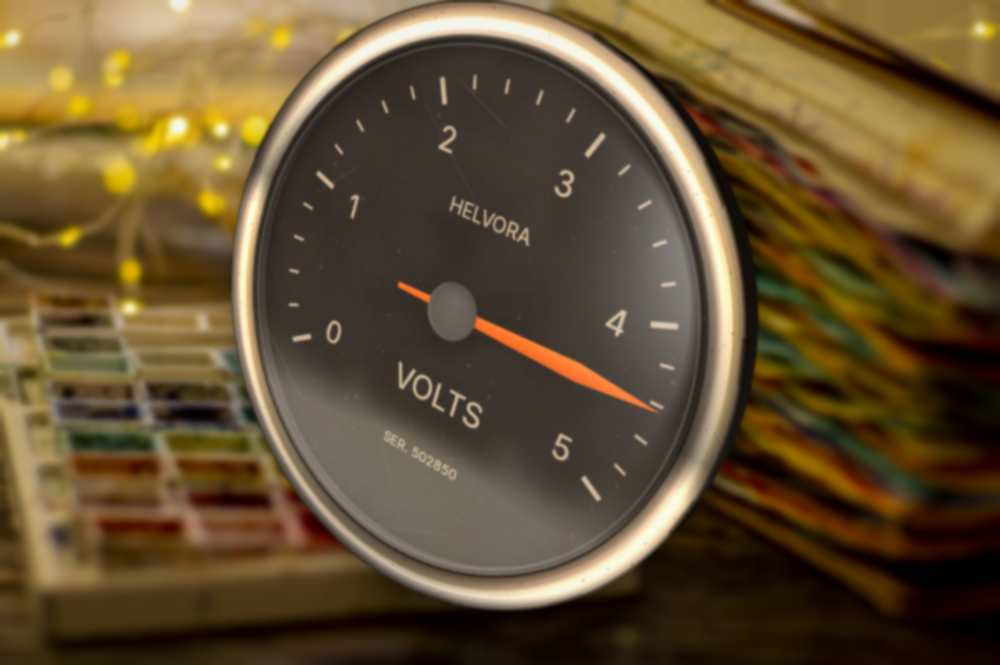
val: 4.4
